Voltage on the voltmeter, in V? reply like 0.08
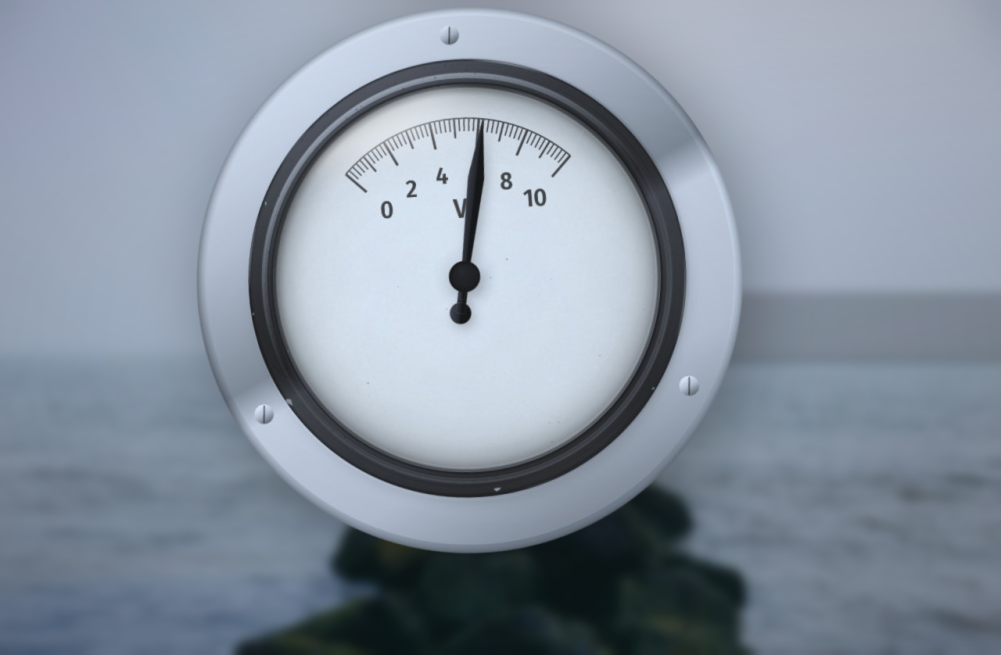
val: 6.2
